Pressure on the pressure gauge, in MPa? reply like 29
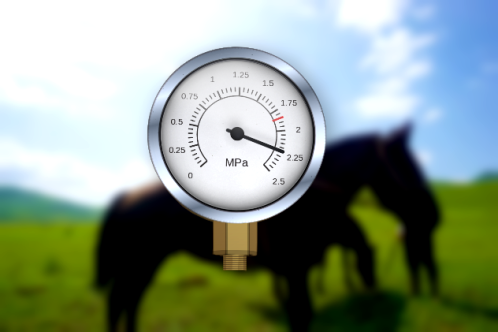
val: 2.25
